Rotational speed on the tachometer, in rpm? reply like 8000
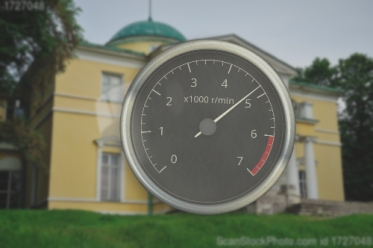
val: 4800
